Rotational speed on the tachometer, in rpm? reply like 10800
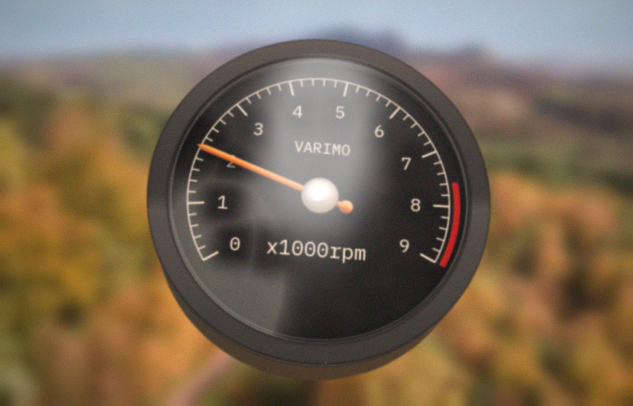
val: 2000
